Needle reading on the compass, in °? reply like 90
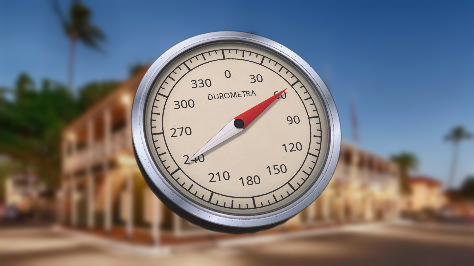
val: 60
